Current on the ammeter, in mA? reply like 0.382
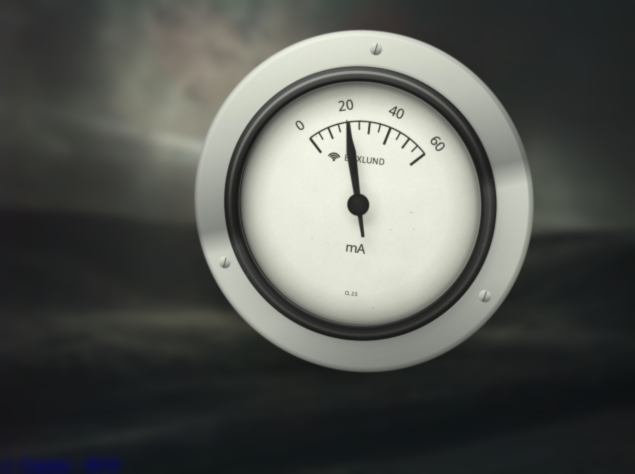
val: 20
